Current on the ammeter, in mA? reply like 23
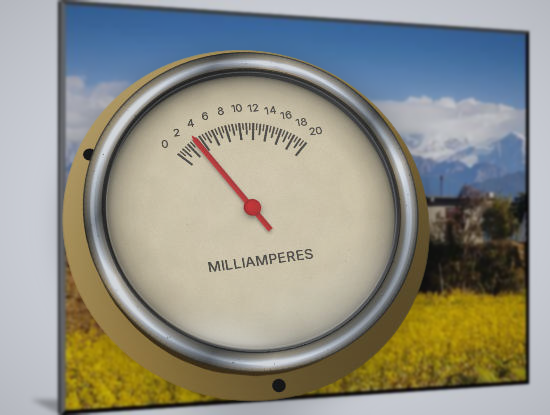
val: 3
